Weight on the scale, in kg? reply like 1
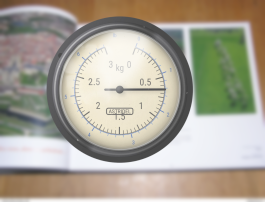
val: 0.65
